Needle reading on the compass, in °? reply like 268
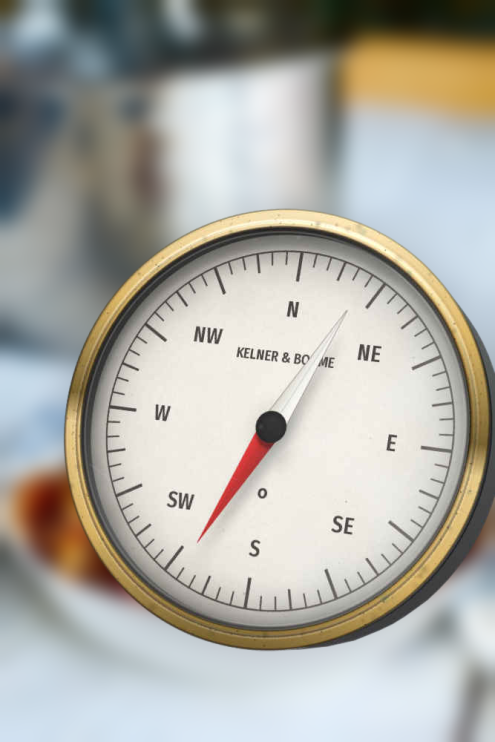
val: 205
